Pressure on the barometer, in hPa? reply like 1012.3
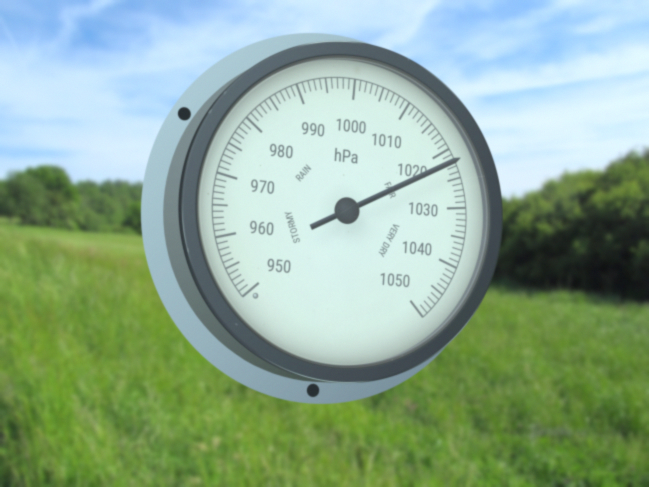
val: 1022
